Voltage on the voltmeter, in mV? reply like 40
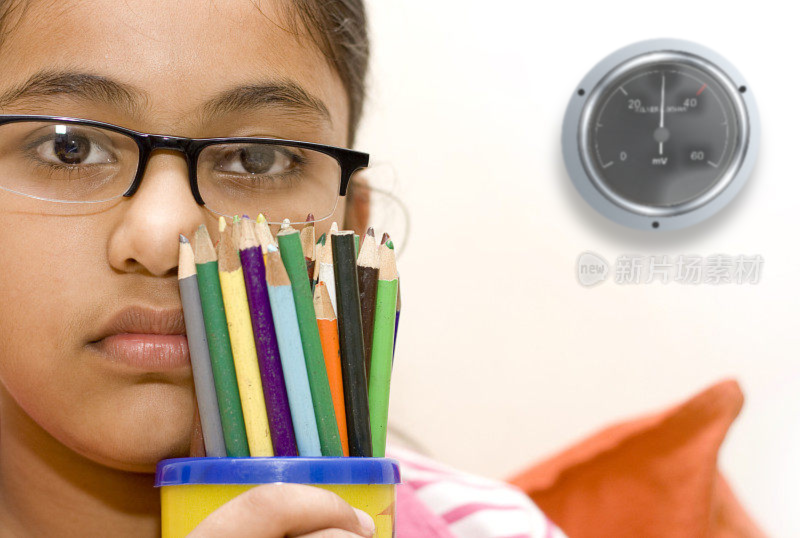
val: 30
